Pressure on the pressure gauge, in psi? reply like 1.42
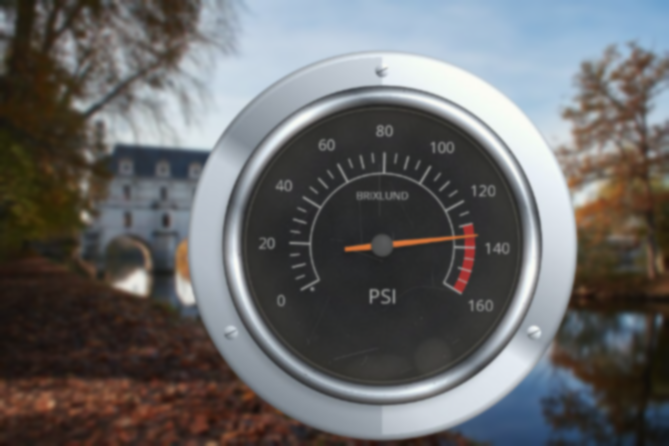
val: 135
